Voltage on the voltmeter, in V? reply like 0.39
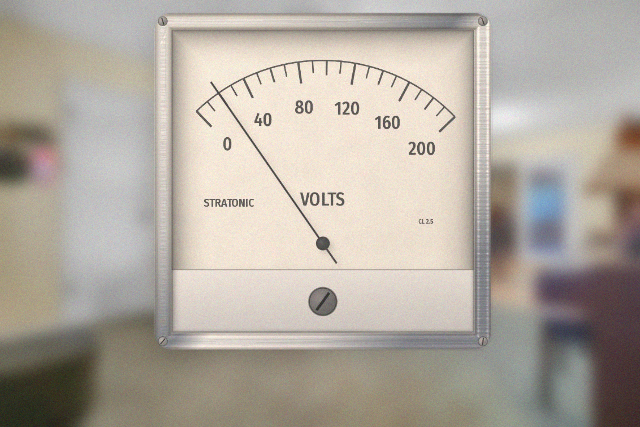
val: 20
